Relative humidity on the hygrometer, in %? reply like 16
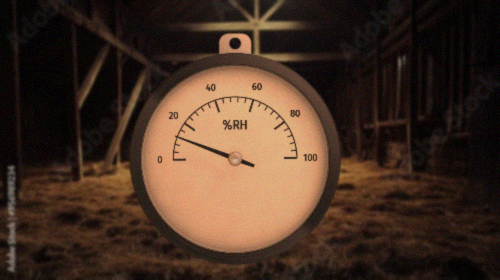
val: 12
